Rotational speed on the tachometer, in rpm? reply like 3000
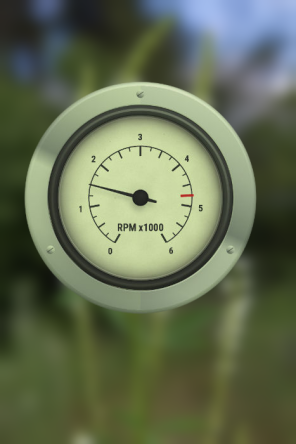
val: 1500
